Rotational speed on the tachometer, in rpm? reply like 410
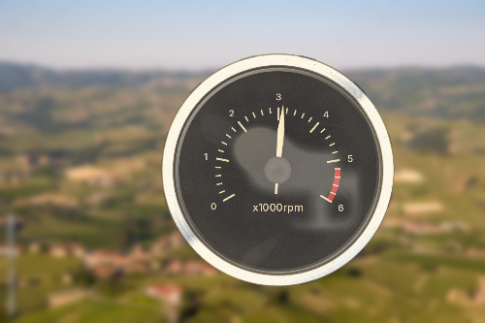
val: 3100
